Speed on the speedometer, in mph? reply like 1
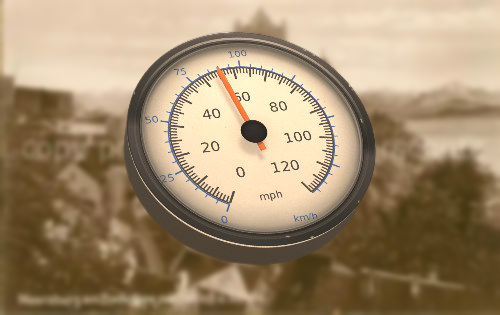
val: 55
